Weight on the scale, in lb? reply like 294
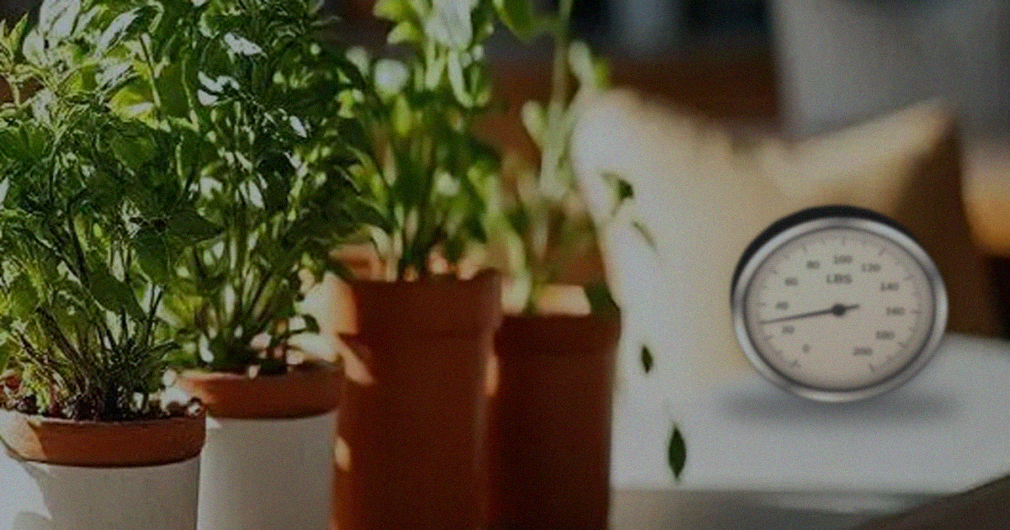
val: 30
